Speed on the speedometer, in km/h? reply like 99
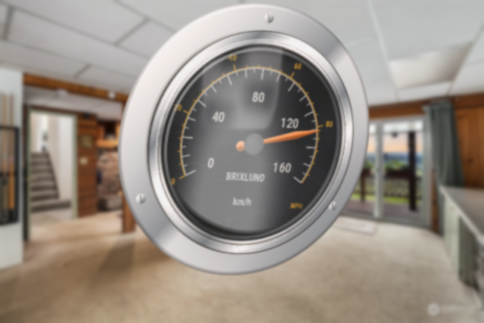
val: 130
